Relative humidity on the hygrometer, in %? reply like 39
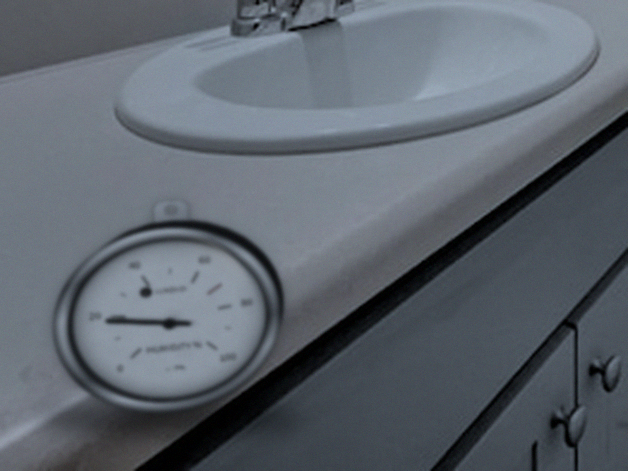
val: 20
